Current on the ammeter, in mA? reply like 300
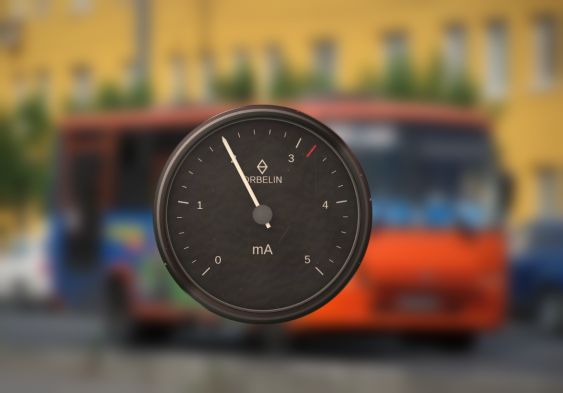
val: 2
